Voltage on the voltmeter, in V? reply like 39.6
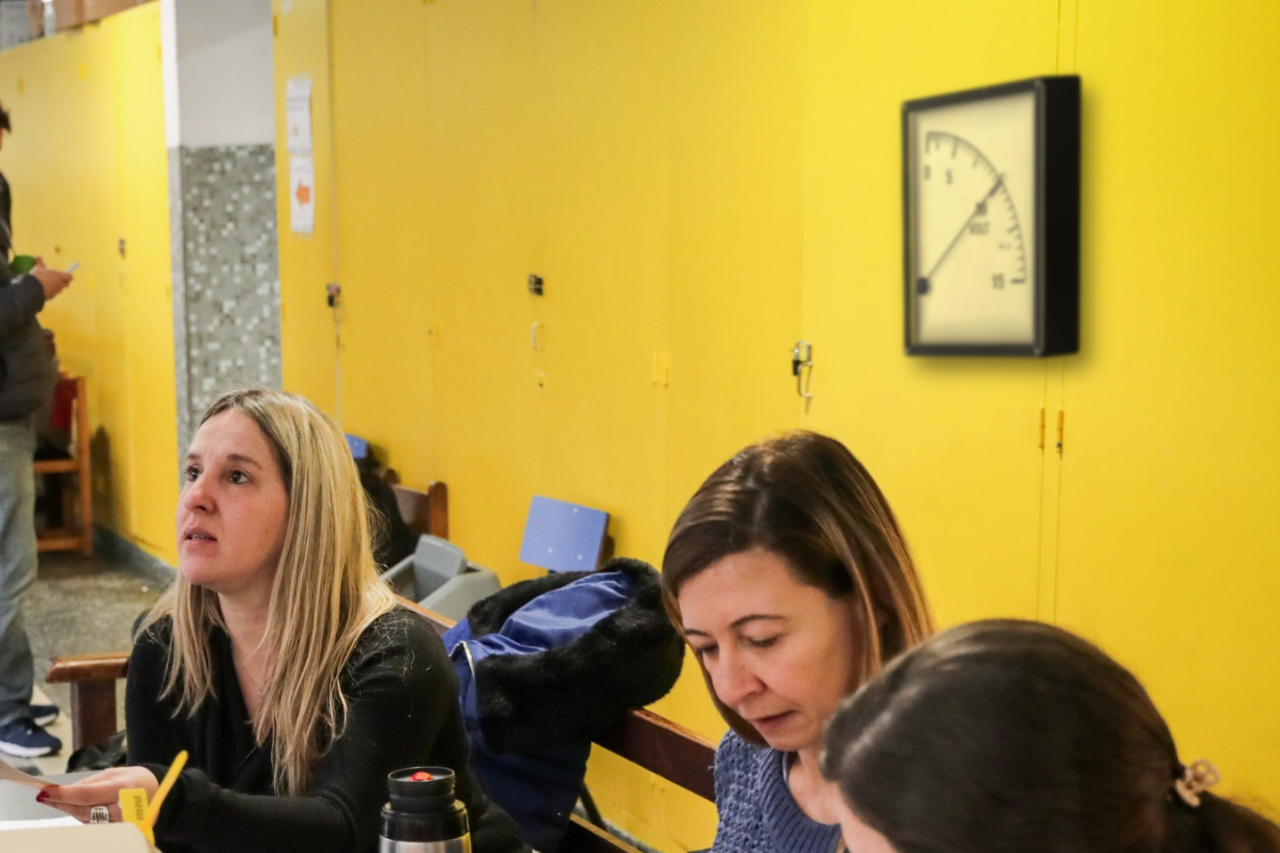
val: 10
